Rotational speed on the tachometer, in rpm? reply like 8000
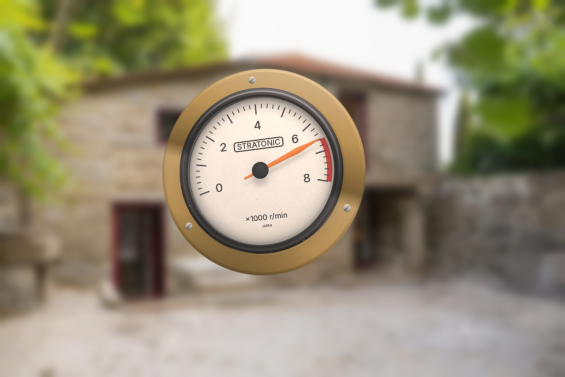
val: 6600
